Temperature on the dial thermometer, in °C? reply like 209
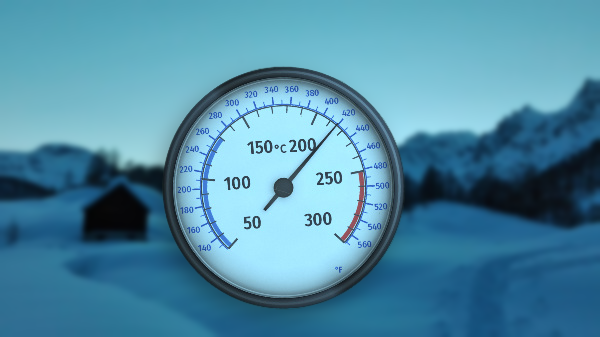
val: 215
